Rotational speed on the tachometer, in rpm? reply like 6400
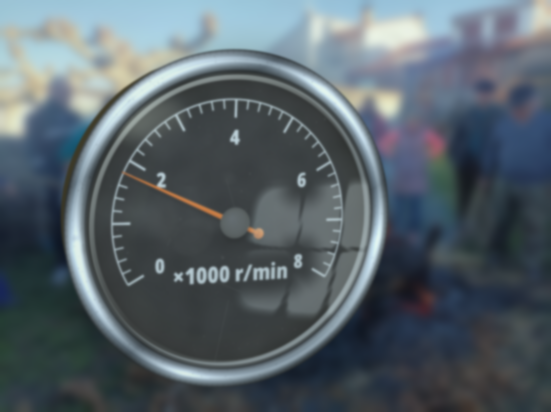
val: 1800
